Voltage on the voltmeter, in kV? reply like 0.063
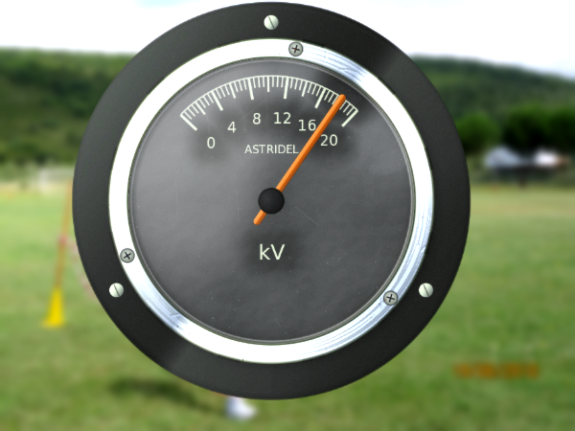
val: 18
